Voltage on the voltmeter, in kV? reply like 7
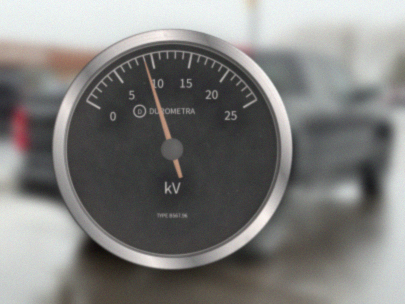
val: 9
